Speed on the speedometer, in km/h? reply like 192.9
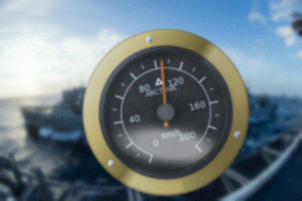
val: 105
